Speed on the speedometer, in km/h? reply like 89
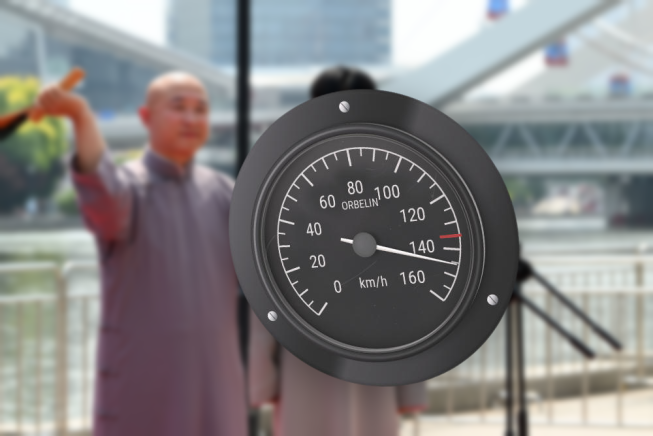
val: 145
